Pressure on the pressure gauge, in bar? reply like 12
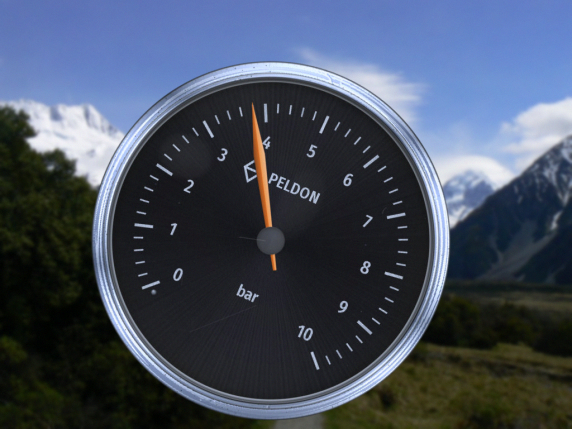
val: 3.8
